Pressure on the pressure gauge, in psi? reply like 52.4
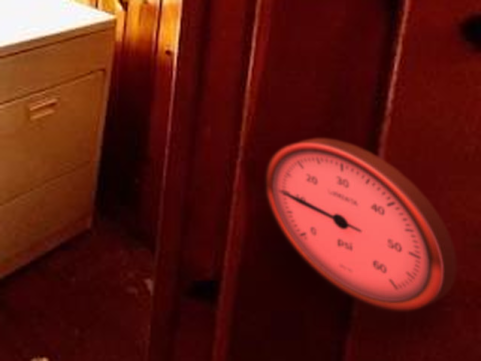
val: 10
